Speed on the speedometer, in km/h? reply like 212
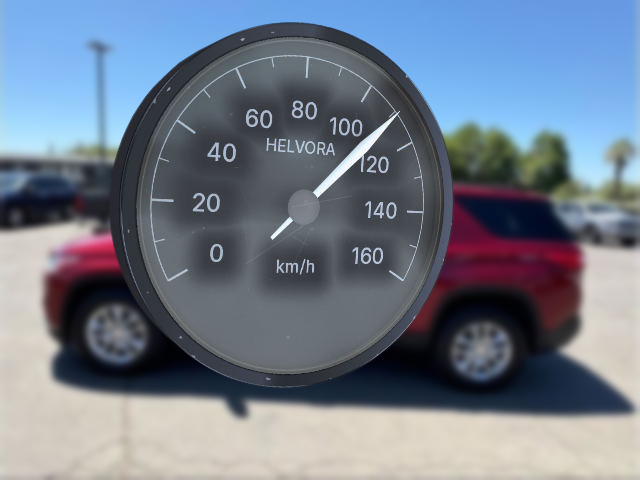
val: 110
